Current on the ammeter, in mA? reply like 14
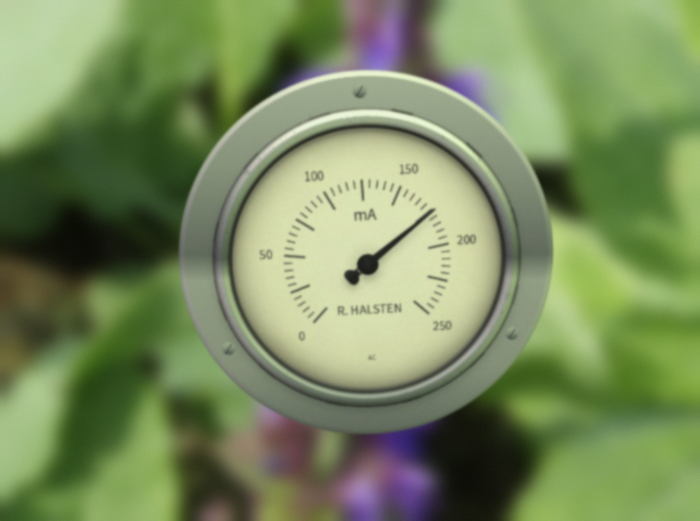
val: 175
